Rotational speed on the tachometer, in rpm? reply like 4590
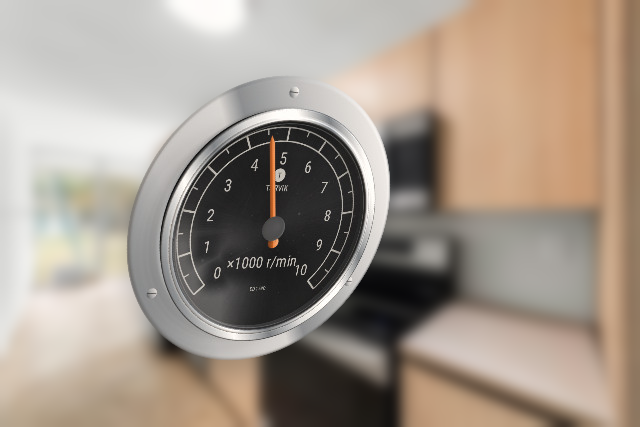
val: 4500
